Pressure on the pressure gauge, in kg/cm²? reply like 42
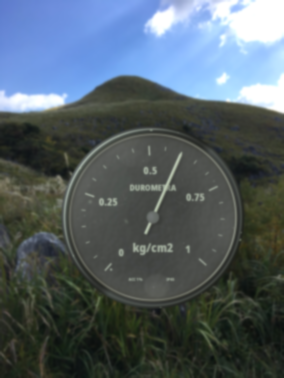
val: 0.6
